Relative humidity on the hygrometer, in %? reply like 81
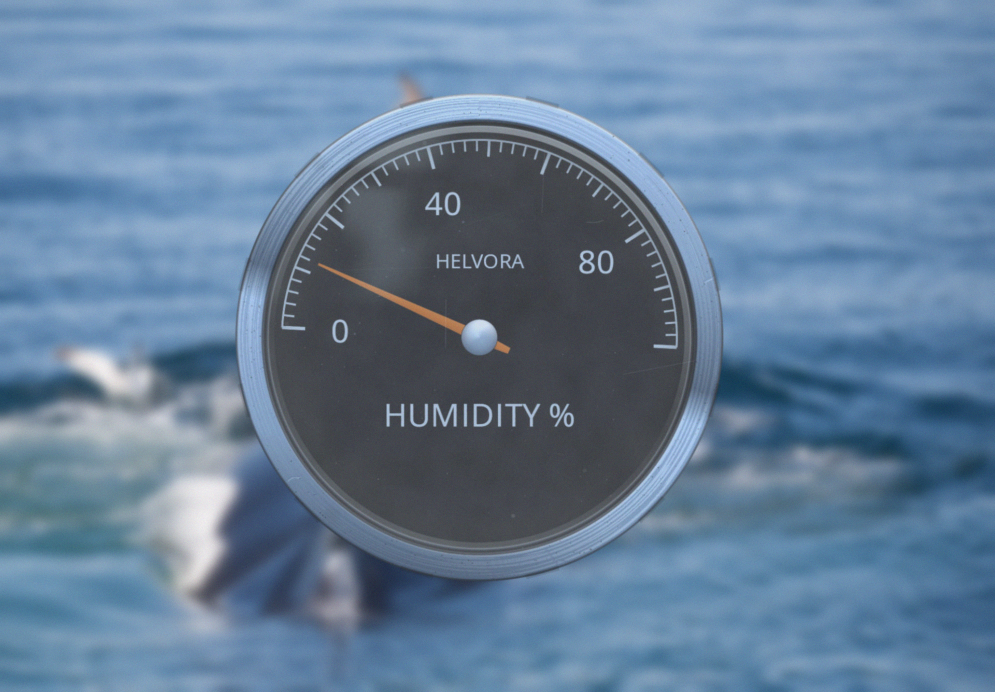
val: 12
